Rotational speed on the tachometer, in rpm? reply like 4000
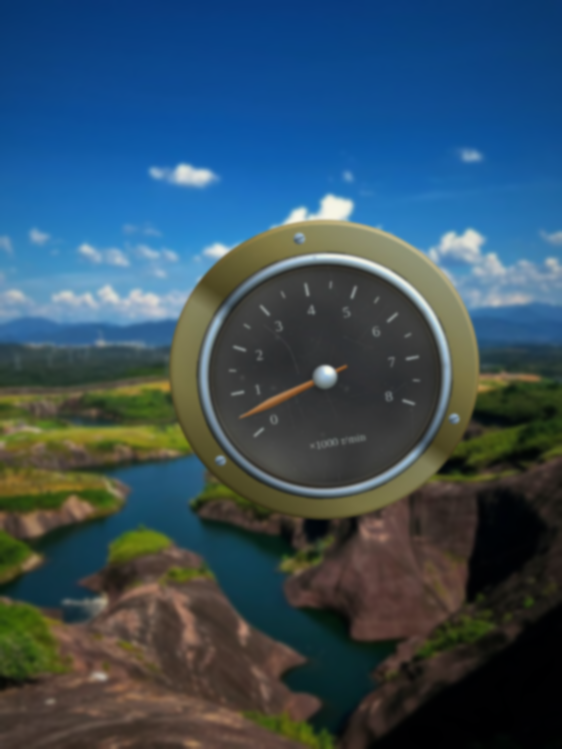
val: 500
